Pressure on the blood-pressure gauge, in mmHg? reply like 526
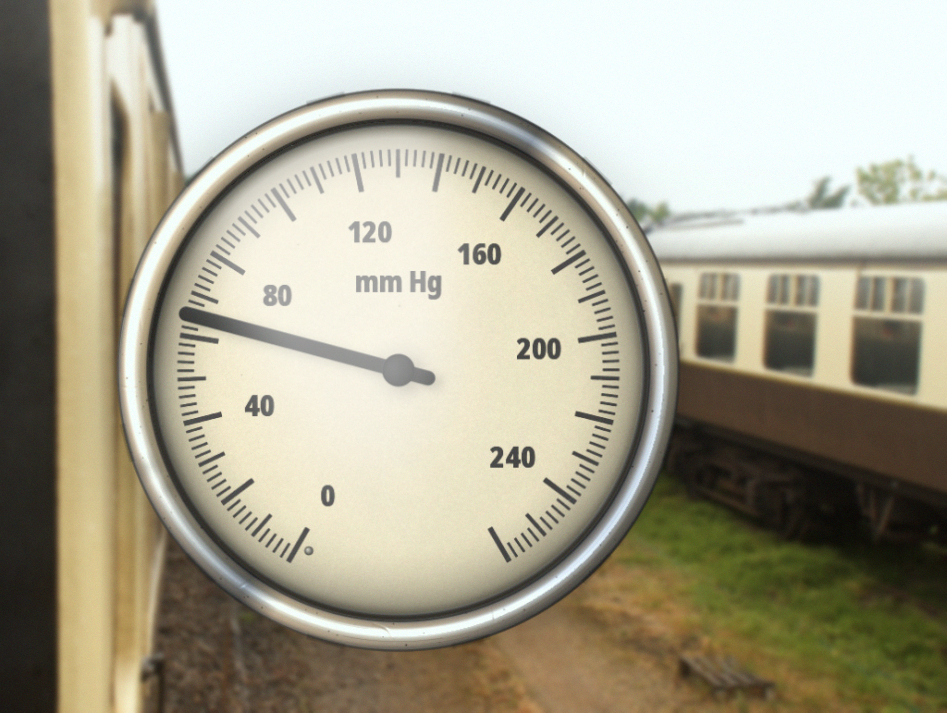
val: 65
